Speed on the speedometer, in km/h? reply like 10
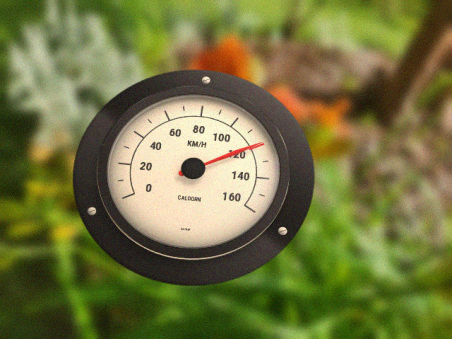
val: 120
